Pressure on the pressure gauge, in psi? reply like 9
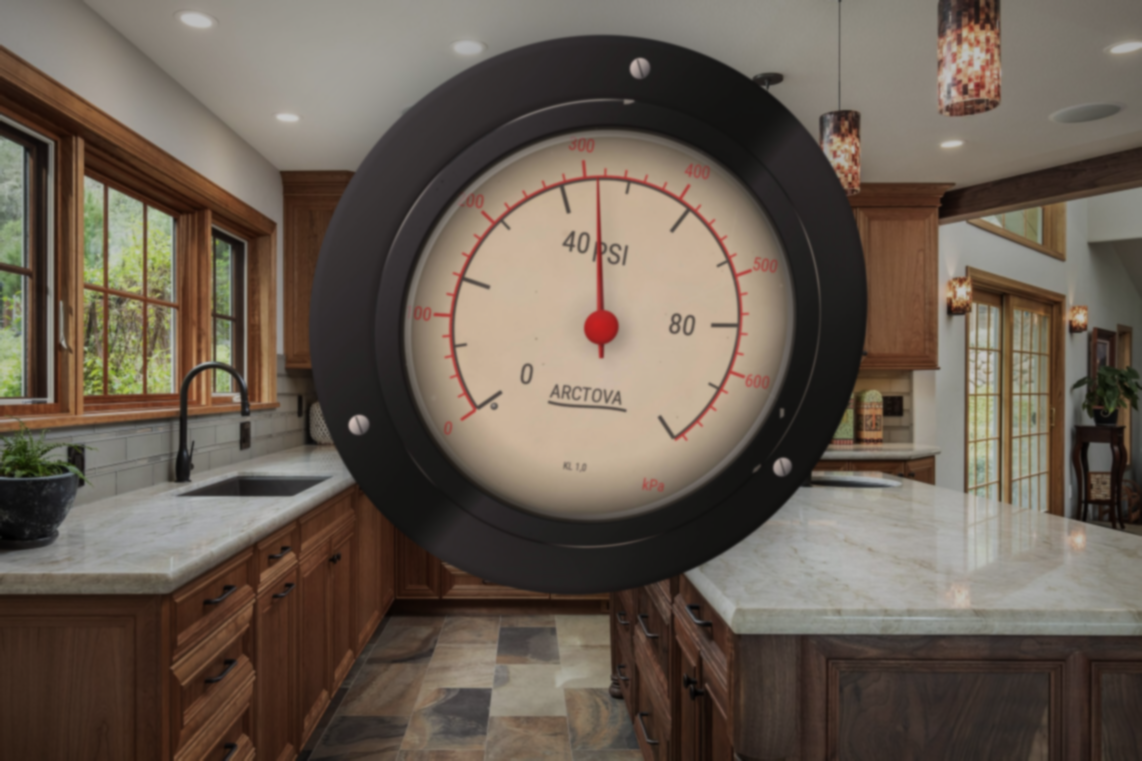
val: 45
